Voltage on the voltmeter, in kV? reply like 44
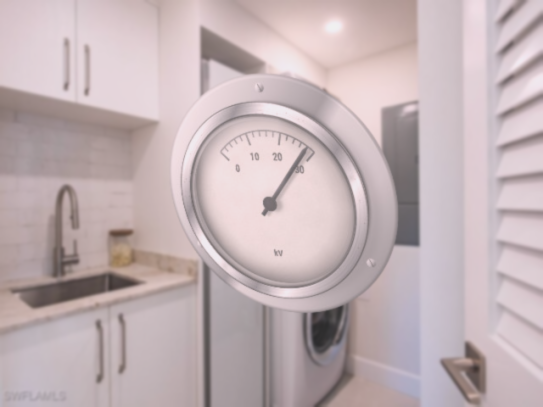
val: 28
